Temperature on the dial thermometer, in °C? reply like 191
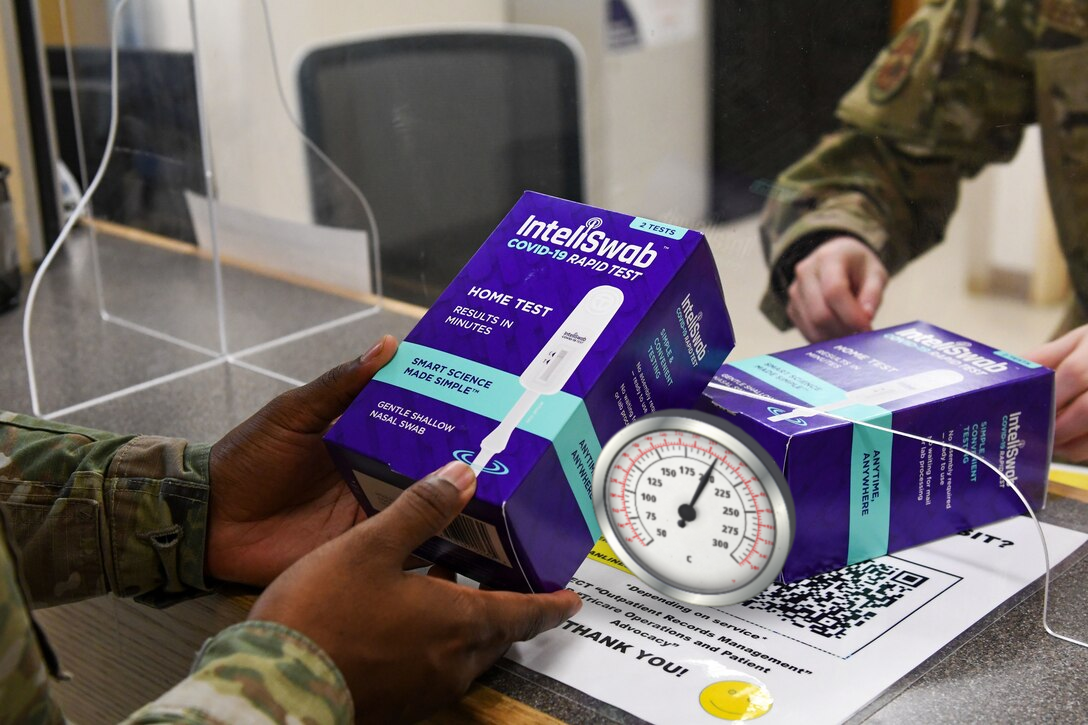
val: 200
